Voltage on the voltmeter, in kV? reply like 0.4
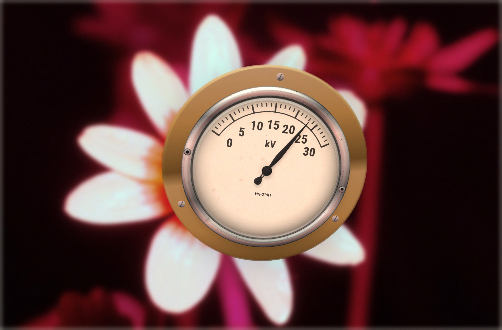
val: 23
